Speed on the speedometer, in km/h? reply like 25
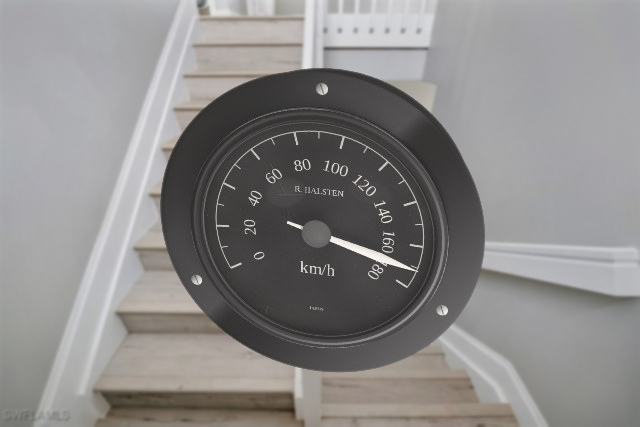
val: 170
